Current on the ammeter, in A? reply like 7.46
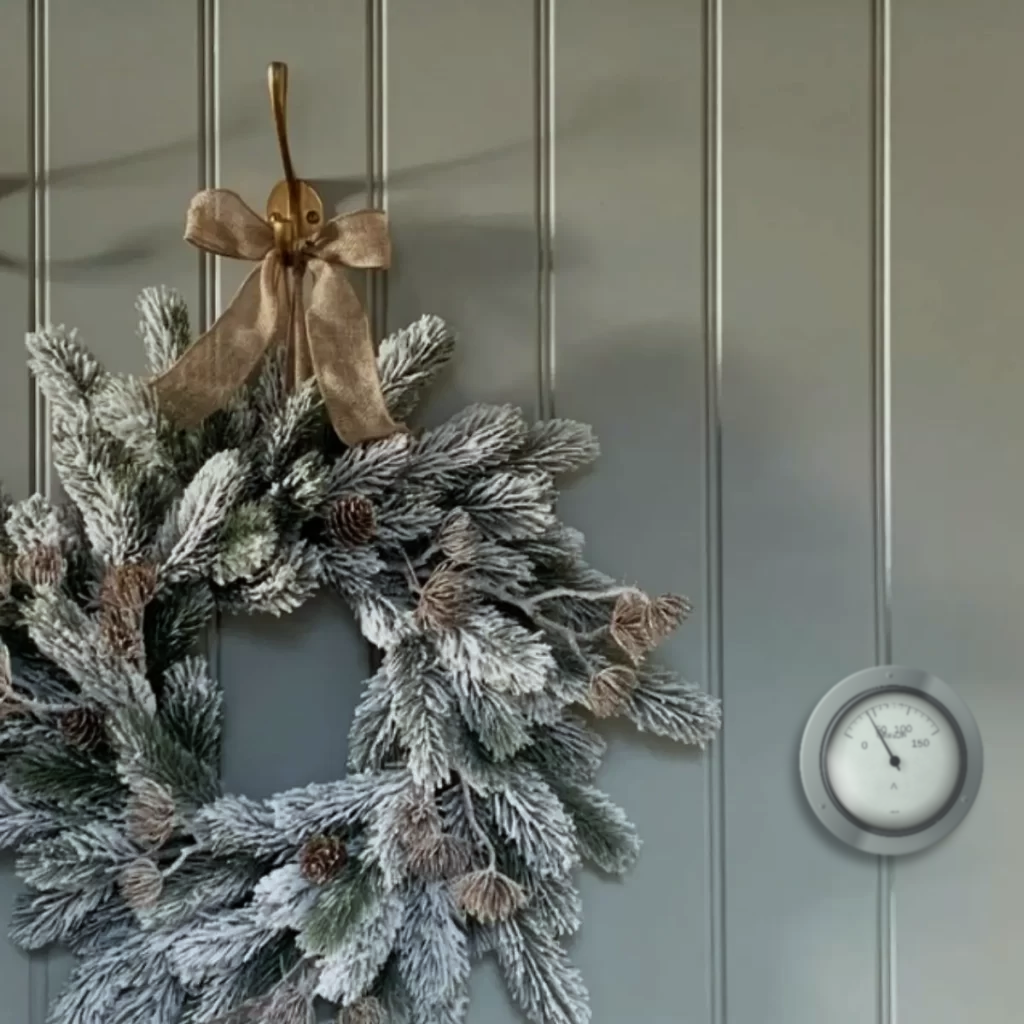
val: 40
